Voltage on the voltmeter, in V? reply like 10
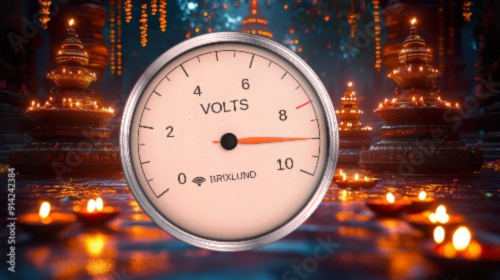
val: 9
